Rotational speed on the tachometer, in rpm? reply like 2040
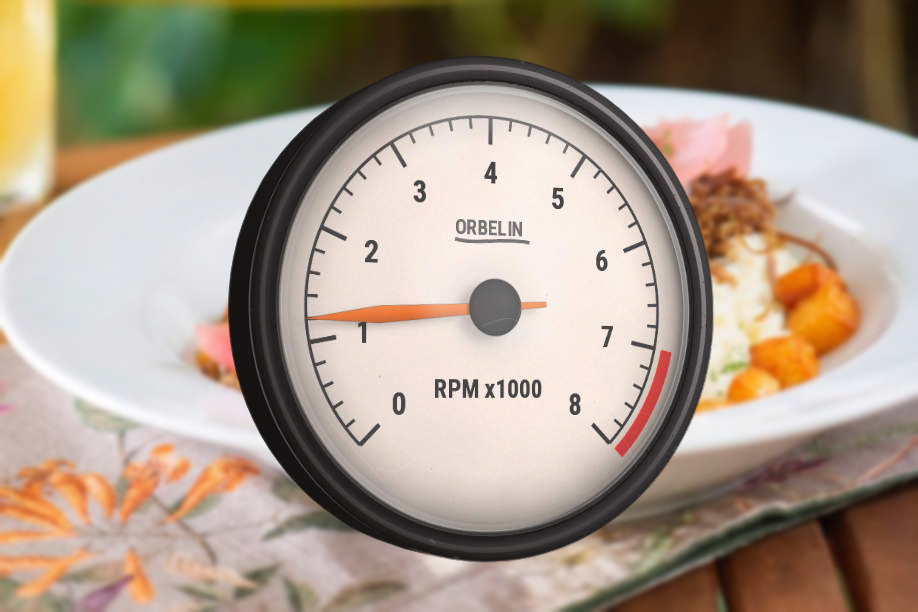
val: 1200
